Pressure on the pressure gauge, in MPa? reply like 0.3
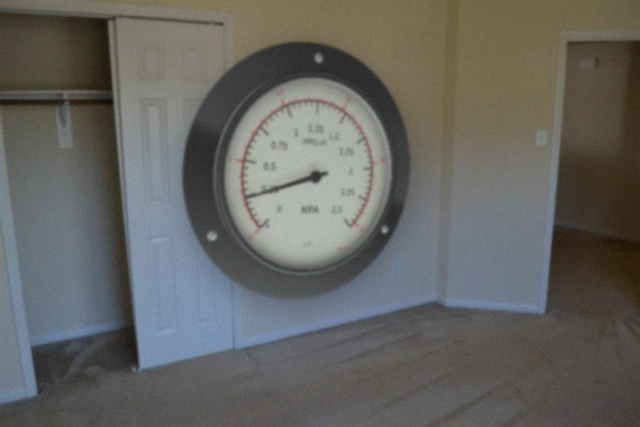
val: 0.25
